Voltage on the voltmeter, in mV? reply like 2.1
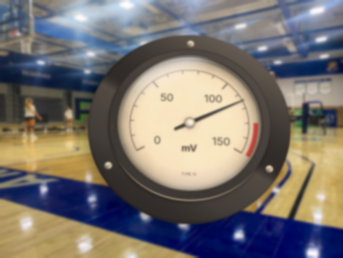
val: 115
